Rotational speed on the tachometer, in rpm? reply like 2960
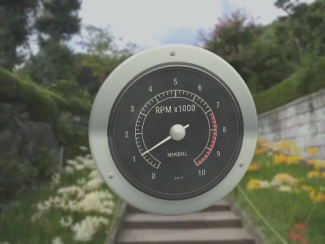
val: 1000
